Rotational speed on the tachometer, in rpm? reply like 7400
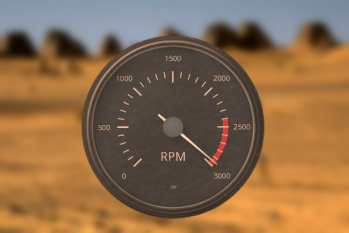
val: 2950
